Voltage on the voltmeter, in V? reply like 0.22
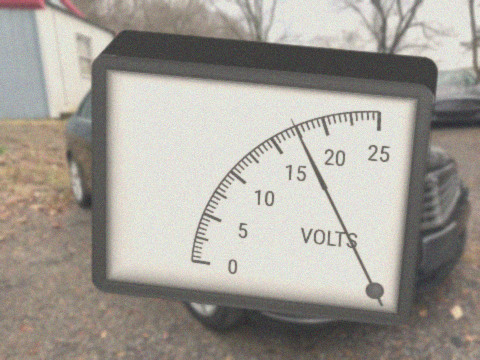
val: 17.5
